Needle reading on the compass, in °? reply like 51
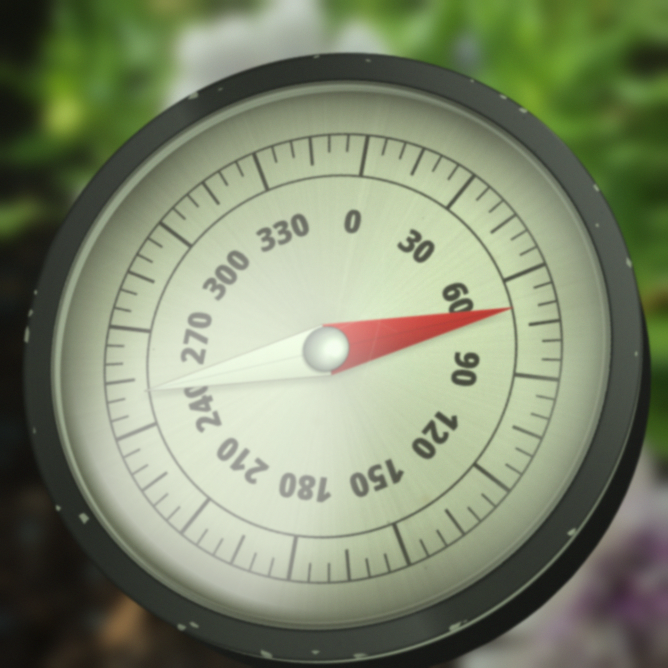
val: 70
